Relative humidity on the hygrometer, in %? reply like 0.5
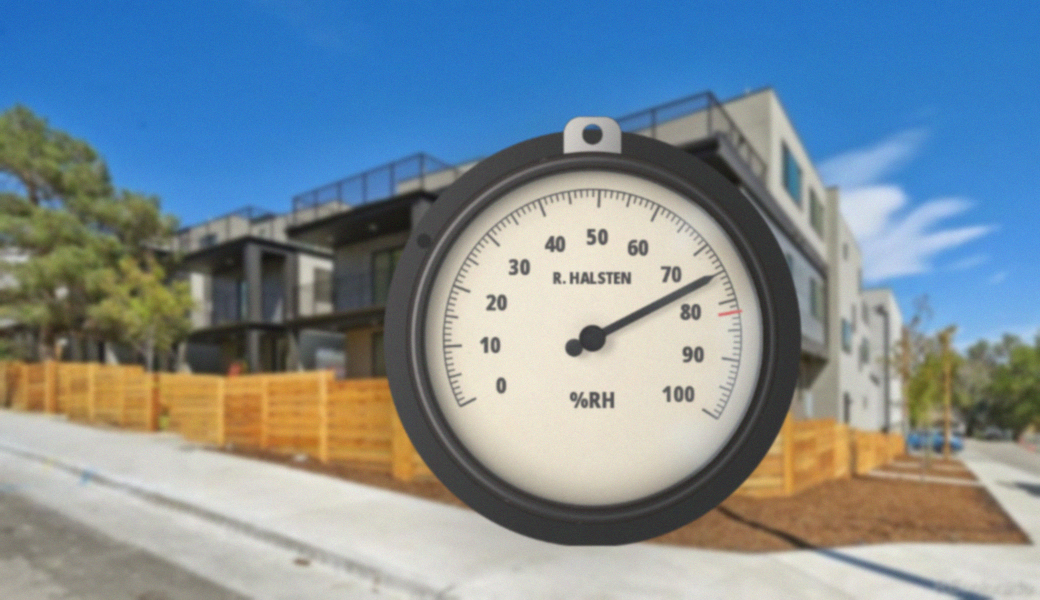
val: 75
